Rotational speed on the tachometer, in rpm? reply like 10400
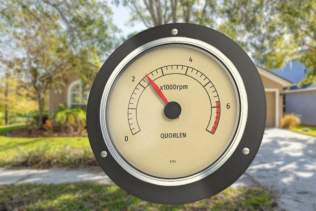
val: 2400
